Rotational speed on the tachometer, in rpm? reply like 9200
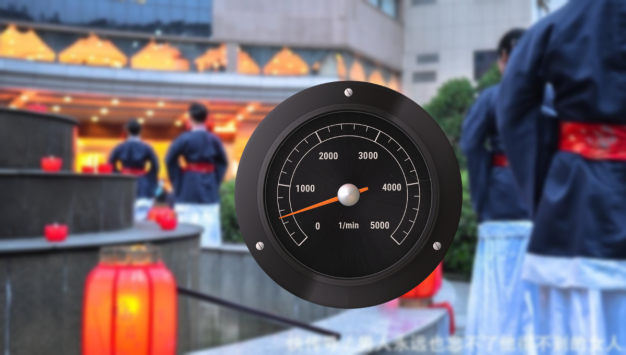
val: 500
